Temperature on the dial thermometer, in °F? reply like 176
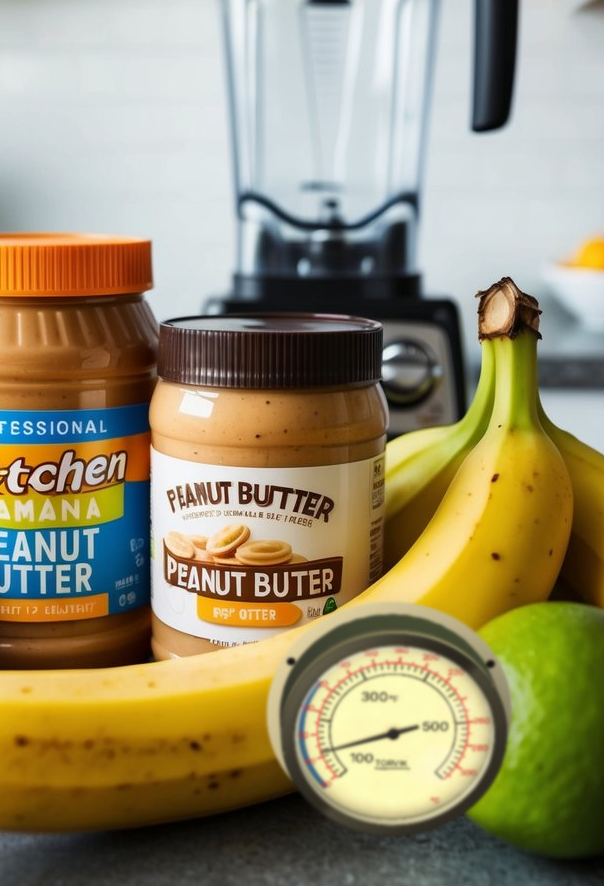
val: 150
